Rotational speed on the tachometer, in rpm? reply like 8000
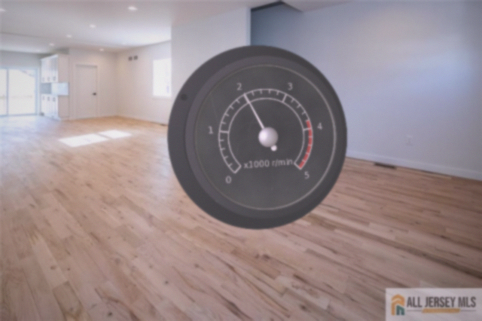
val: 2000
